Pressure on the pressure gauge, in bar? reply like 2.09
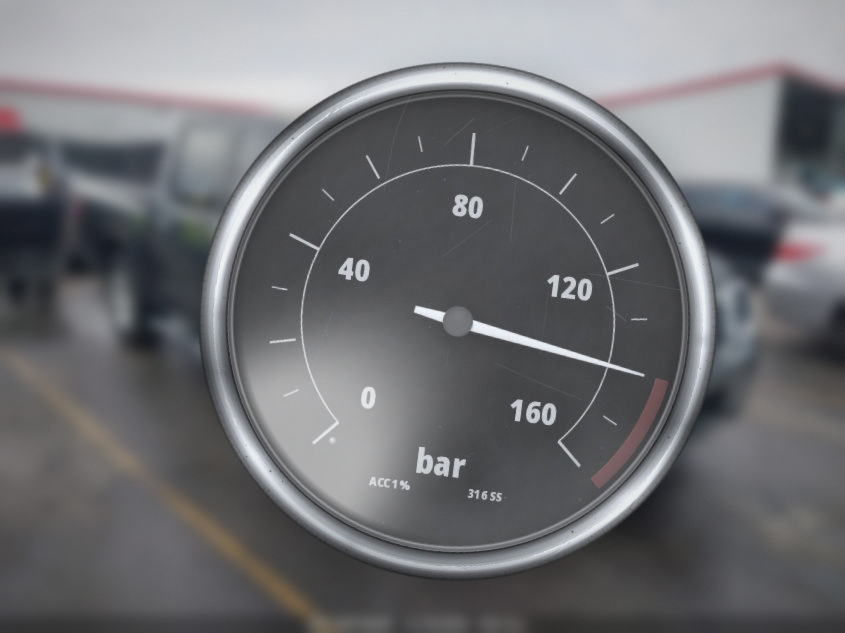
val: 140
